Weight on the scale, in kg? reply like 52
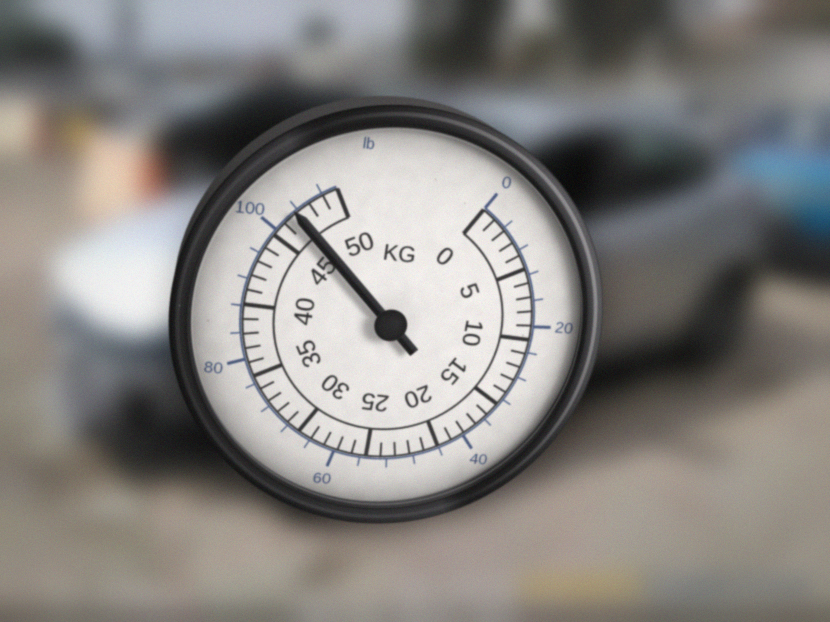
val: 47
